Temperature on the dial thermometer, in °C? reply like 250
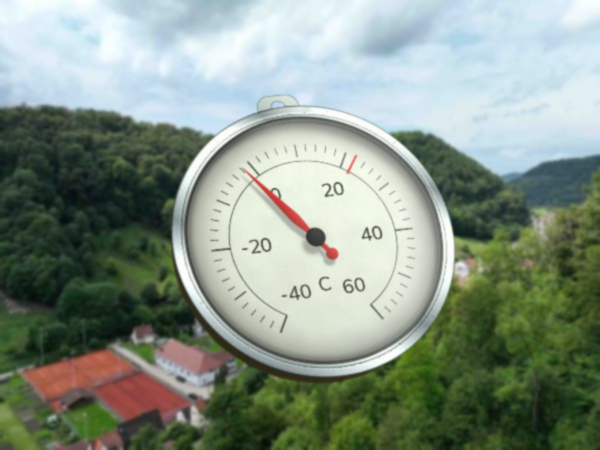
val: -2
